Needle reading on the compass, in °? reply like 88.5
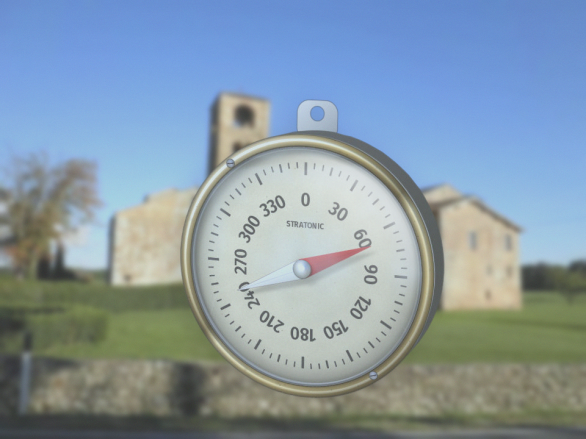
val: 67.5
